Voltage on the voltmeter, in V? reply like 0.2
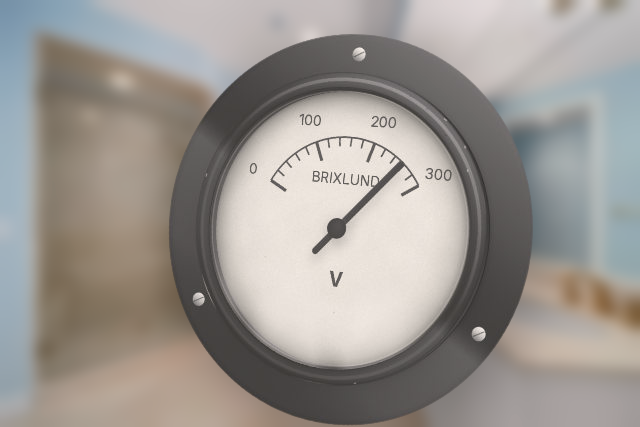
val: 260
